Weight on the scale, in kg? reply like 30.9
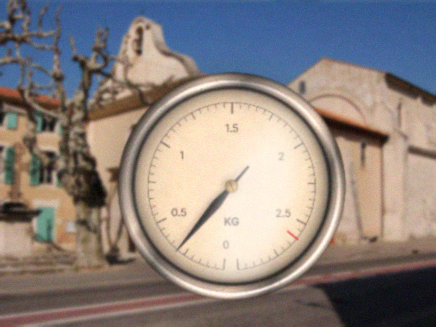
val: 0.3
